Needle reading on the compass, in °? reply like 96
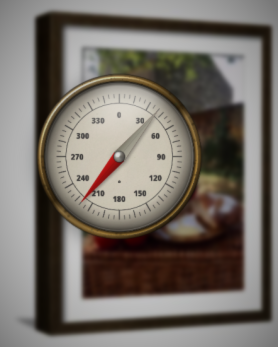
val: 220
